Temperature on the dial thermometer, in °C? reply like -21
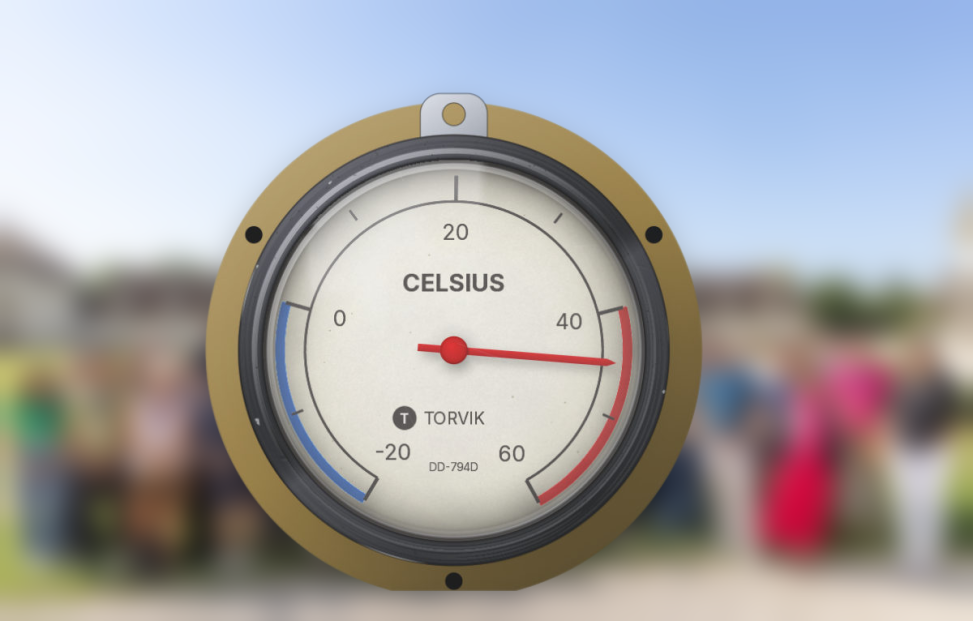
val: 45
